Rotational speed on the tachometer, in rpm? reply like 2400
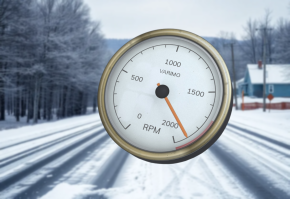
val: 1900
